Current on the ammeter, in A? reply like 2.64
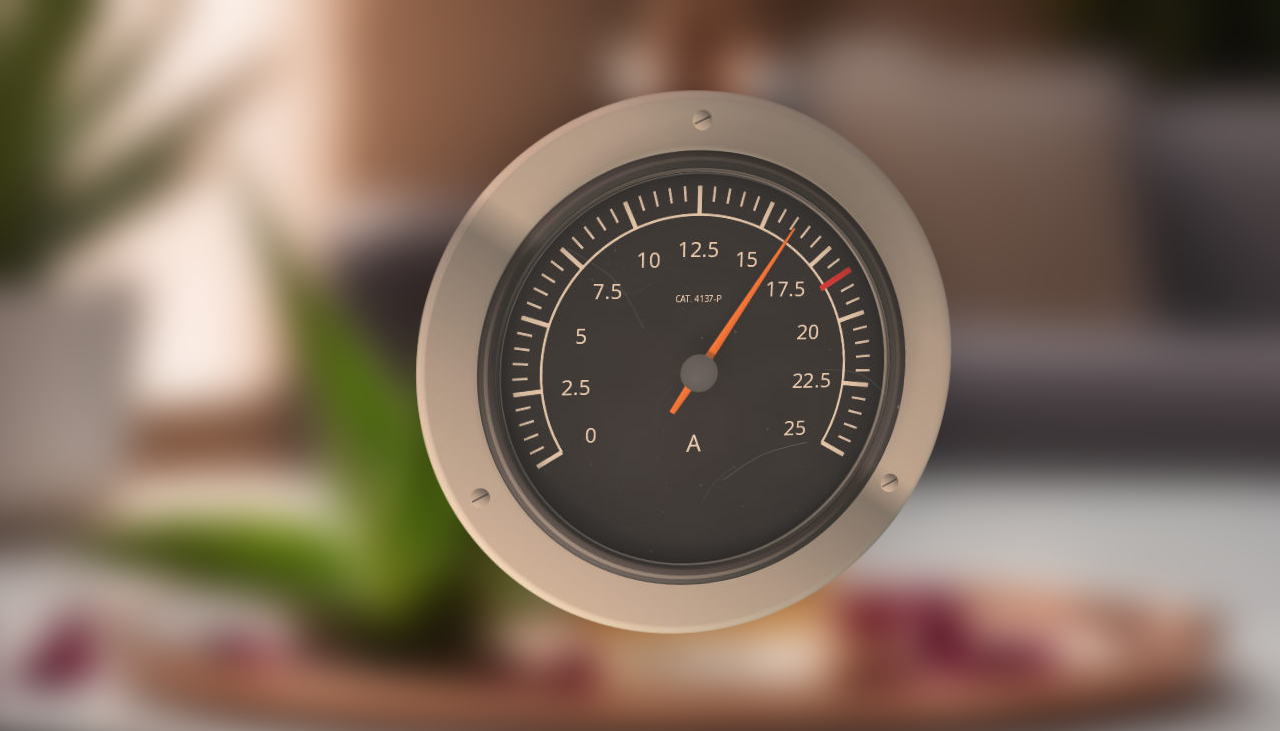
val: 16
